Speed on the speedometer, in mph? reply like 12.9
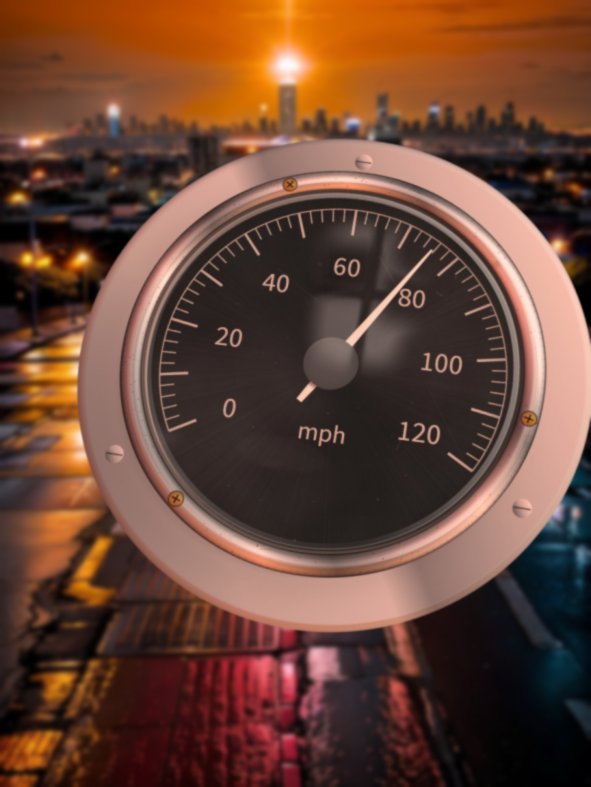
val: 76
